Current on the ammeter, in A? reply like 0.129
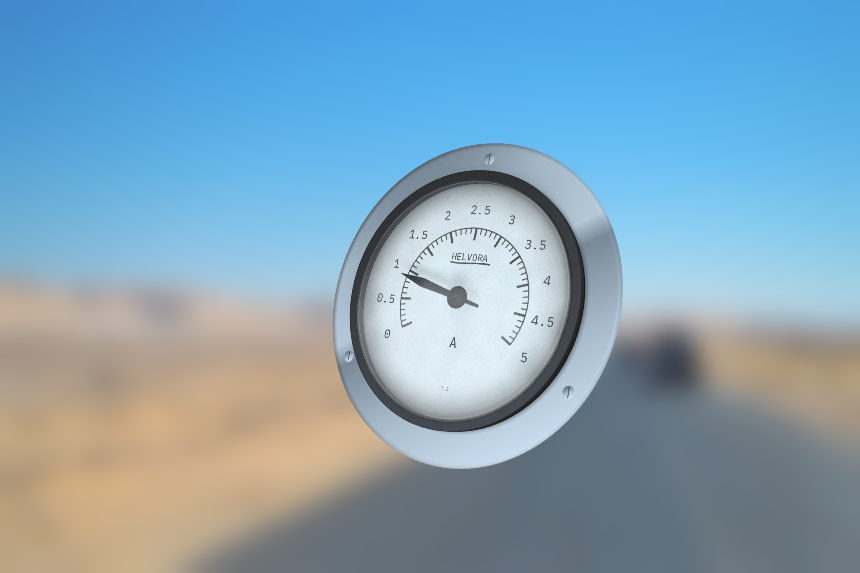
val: 0.9
